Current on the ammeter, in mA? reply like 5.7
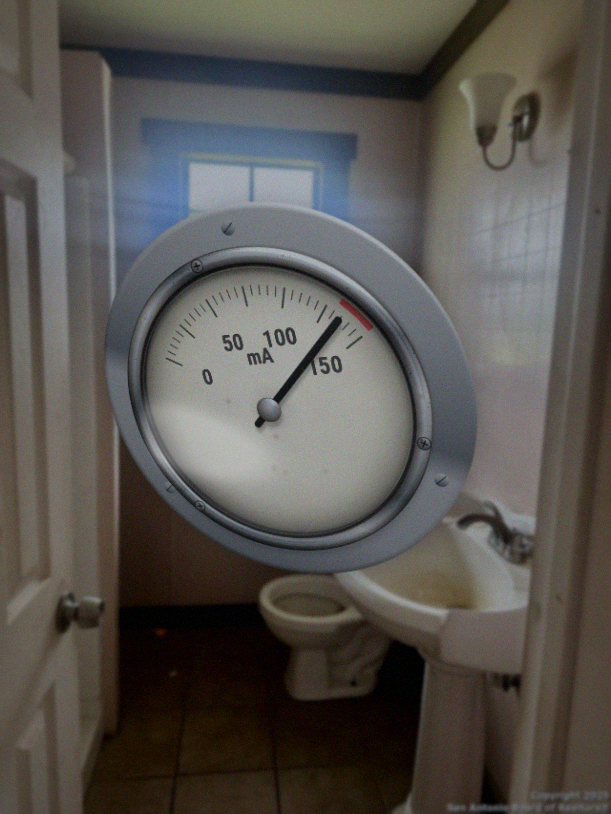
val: 135
